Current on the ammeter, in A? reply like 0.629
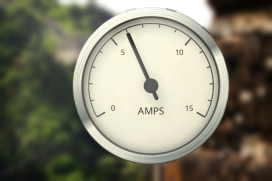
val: 6
